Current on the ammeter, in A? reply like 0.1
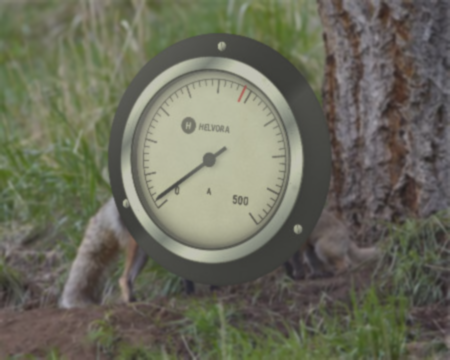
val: 10
